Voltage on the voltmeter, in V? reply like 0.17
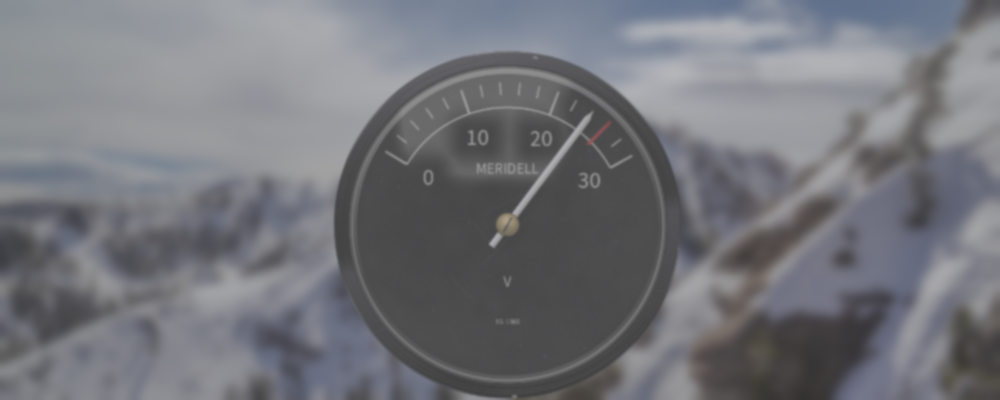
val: 24
